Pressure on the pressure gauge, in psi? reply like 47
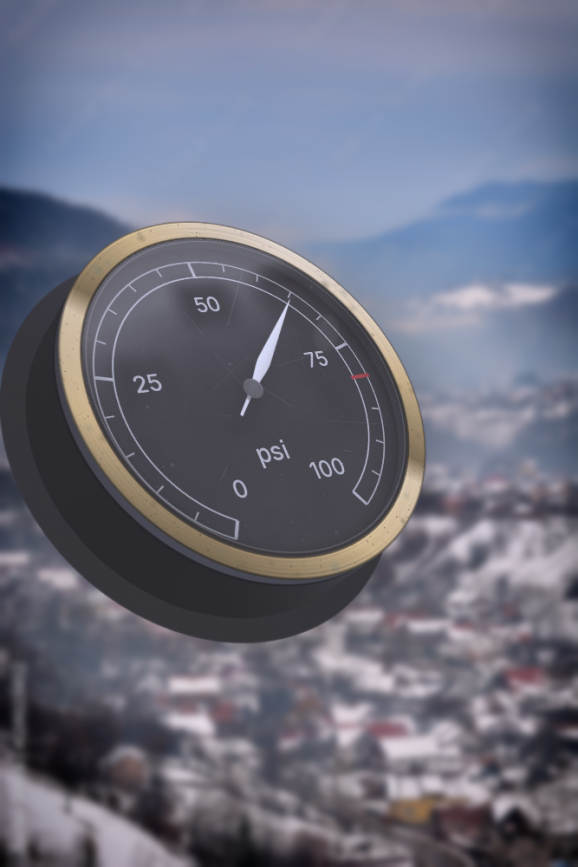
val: 65
